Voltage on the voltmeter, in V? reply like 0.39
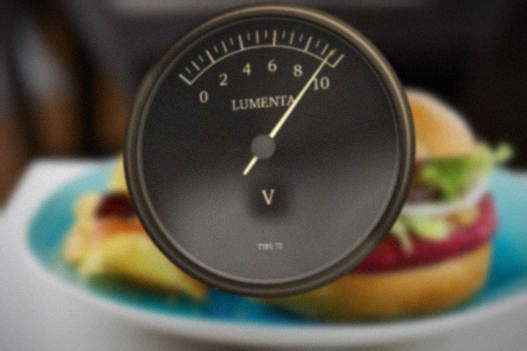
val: 9.5
